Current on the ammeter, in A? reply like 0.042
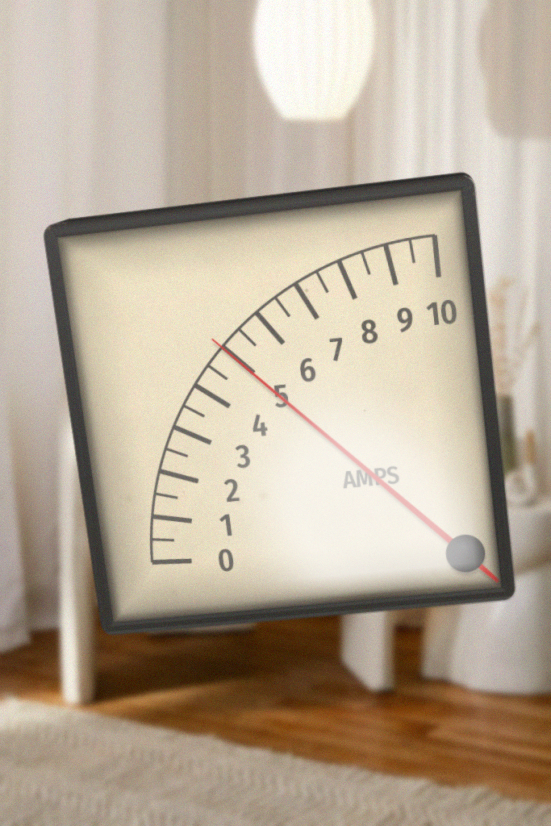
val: 5
